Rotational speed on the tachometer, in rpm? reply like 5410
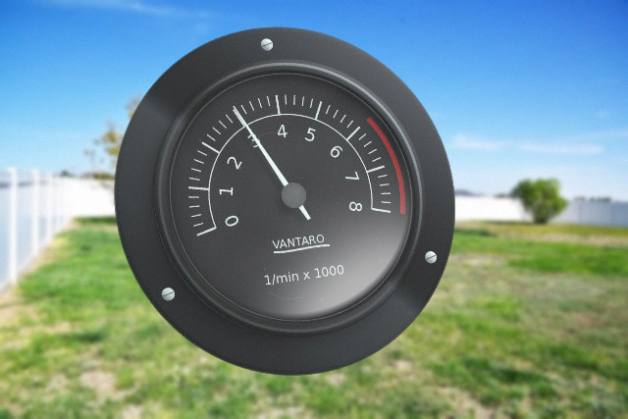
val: 3000
